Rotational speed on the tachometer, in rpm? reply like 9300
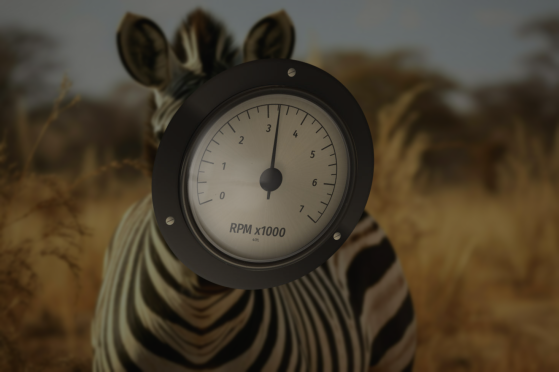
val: 3250
